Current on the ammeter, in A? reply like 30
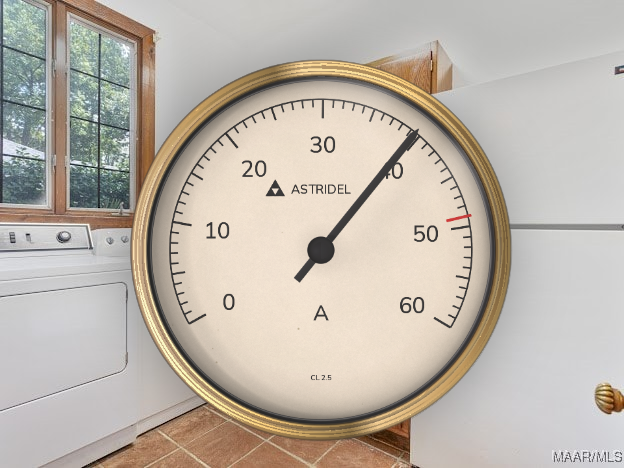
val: 39.5
